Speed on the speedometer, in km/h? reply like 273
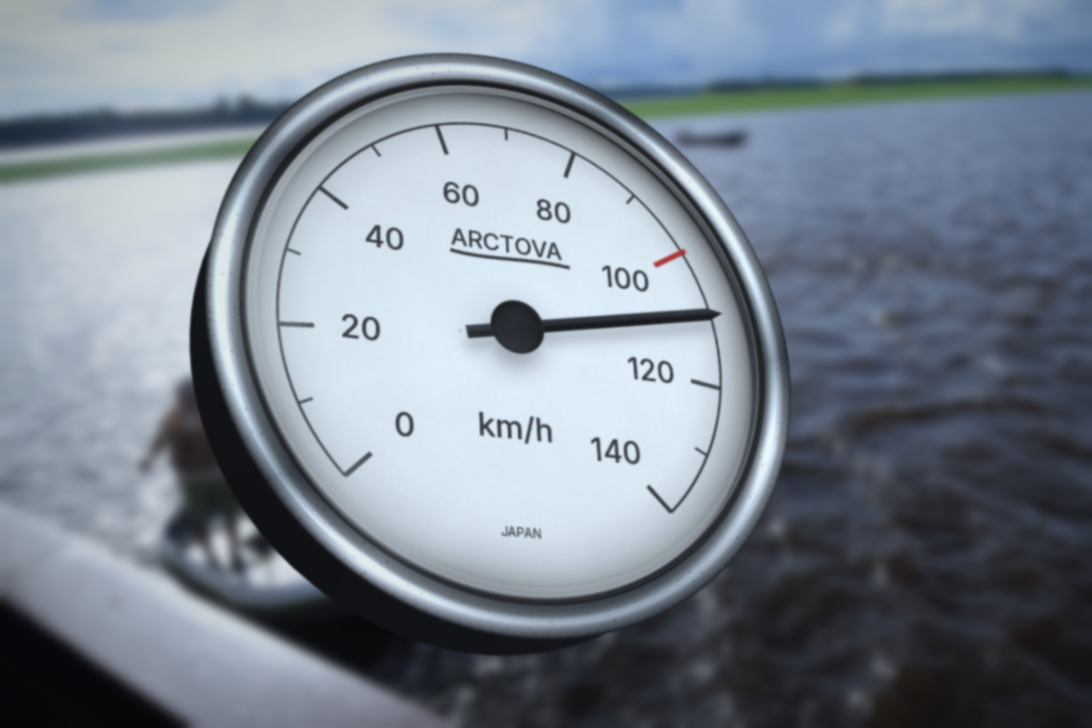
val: 110
